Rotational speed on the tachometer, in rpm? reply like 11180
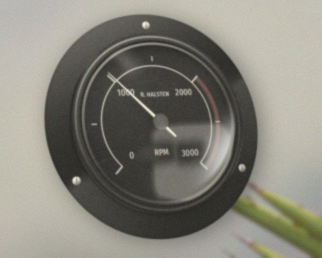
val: 1000
